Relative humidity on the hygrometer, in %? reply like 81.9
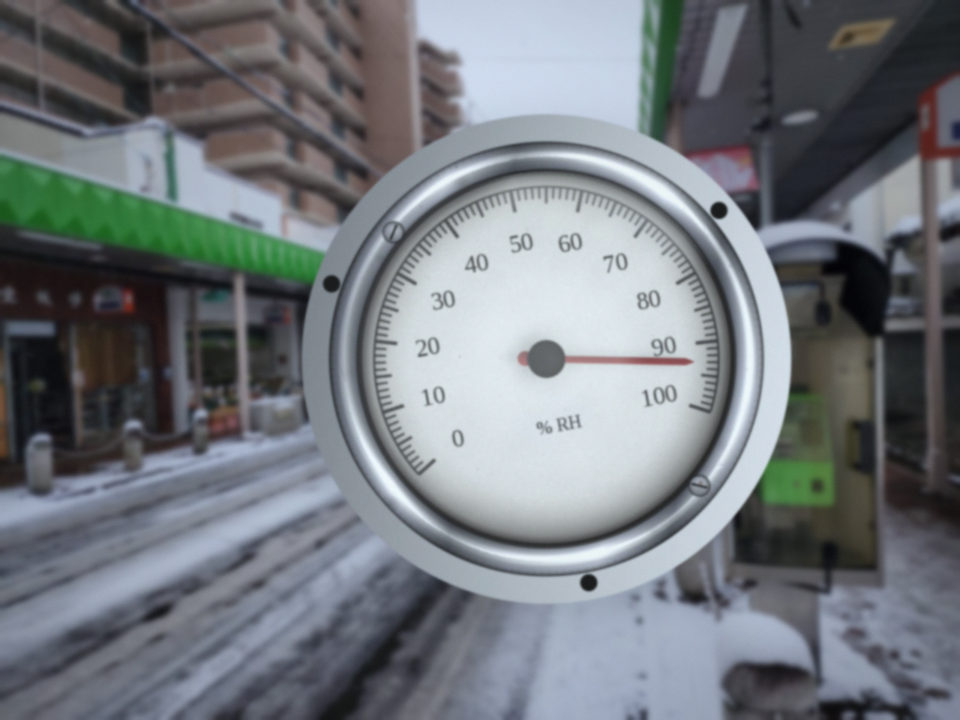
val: 93
